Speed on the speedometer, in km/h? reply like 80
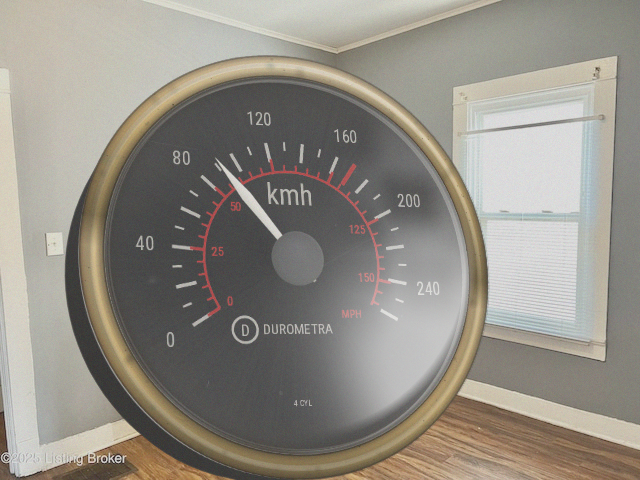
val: 90
